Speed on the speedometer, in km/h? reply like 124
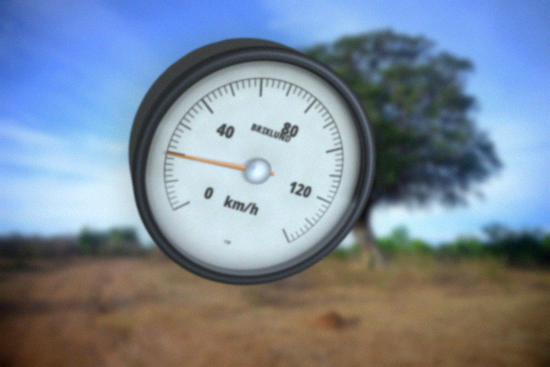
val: 20
